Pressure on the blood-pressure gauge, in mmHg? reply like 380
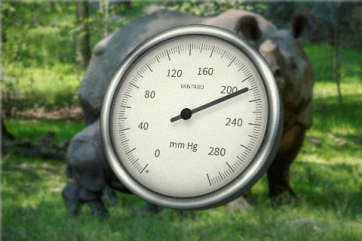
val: 210
